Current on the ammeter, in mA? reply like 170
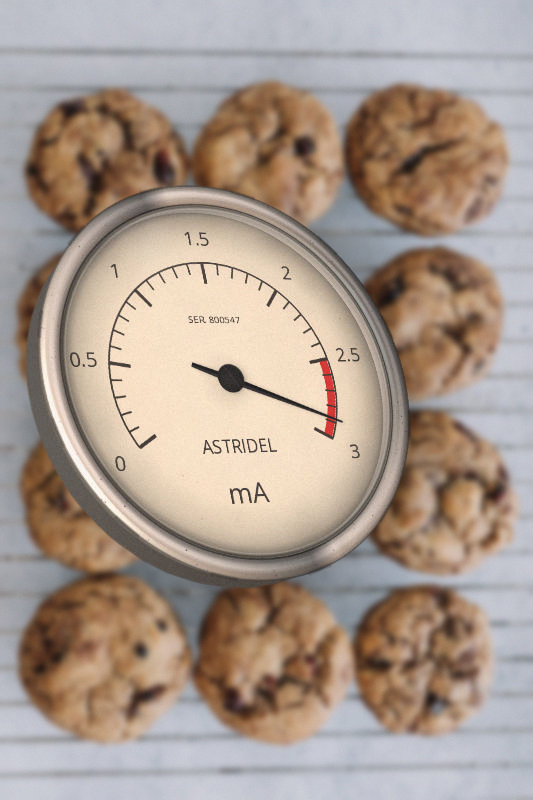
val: 2.9
